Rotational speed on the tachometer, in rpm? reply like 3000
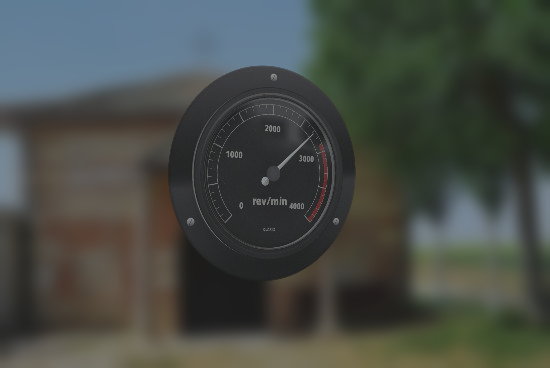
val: 2700
